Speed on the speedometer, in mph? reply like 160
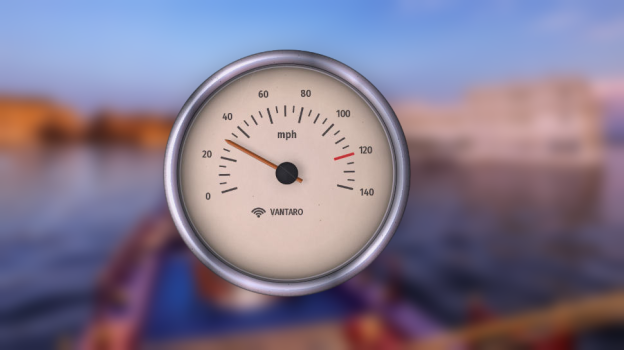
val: 30
